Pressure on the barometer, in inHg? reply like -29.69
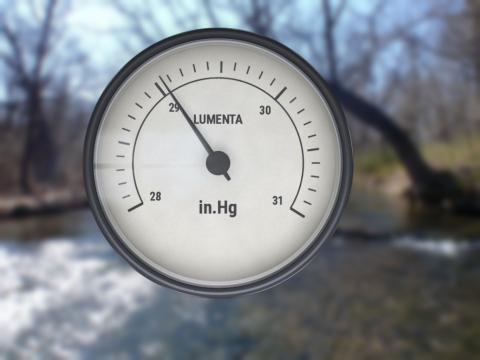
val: 29.05
